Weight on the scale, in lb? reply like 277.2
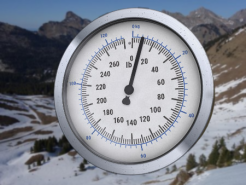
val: 10
